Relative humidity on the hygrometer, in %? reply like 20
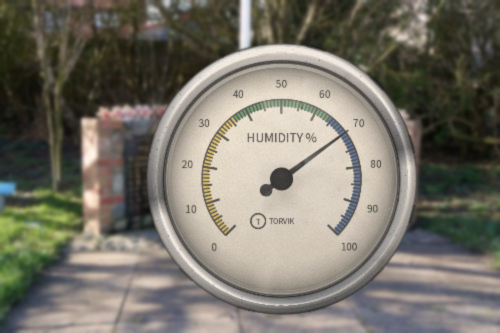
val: 70
